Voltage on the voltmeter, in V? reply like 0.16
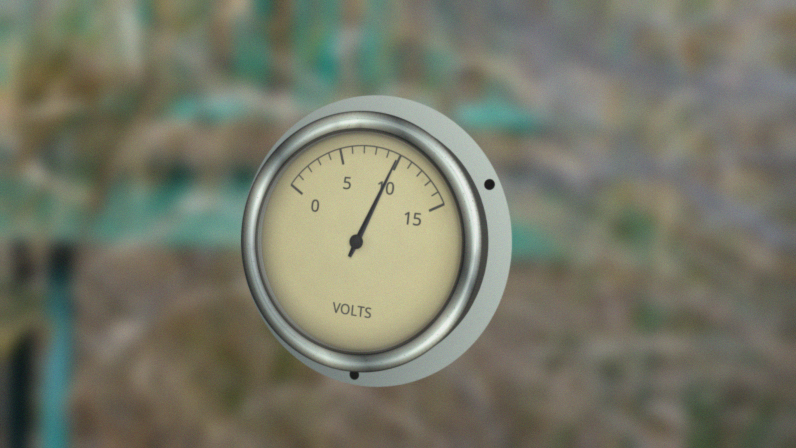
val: 10
